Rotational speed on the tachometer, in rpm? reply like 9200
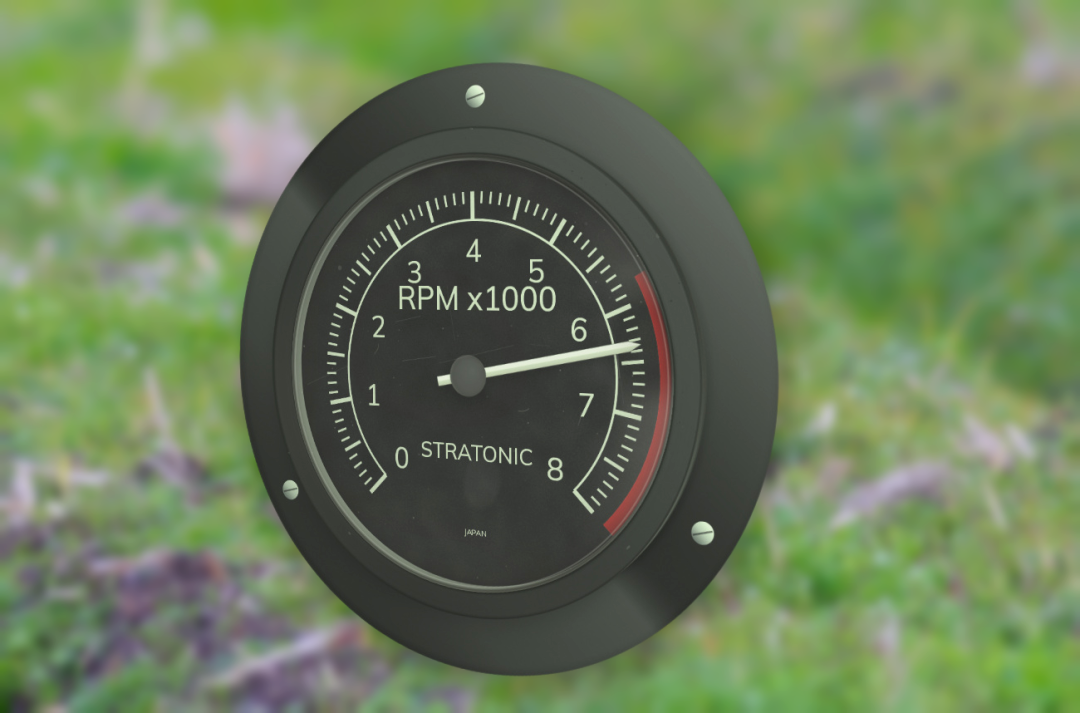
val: 6350
